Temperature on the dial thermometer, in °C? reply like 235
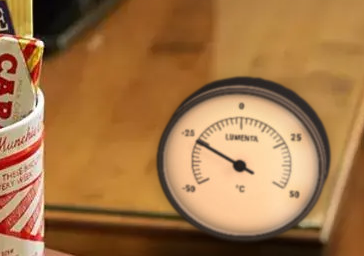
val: -25
